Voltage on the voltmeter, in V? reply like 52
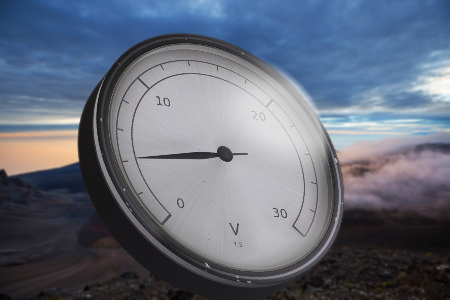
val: 4
